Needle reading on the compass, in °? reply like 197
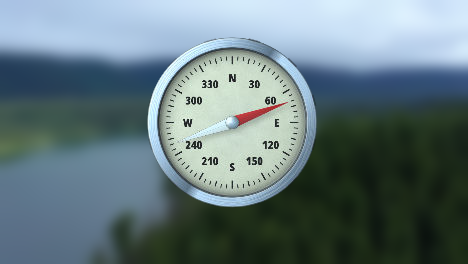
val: 70
